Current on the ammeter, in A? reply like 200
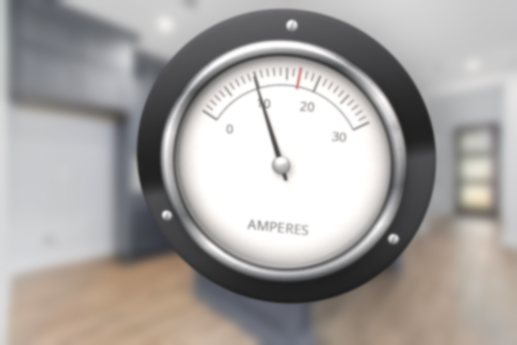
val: 10
